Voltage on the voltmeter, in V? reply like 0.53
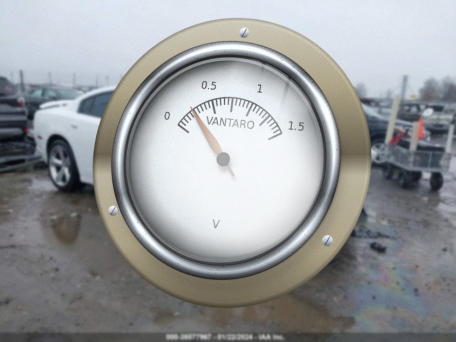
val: 0.25
